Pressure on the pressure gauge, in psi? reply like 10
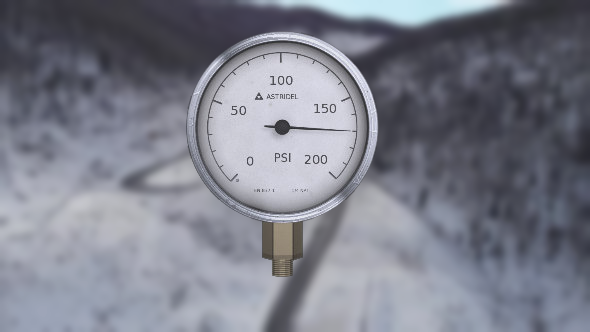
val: 170
